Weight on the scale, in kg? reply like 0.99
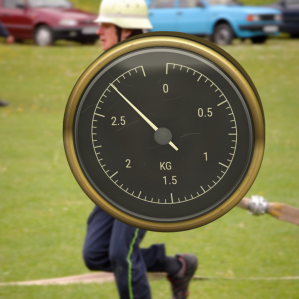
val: 2.75
